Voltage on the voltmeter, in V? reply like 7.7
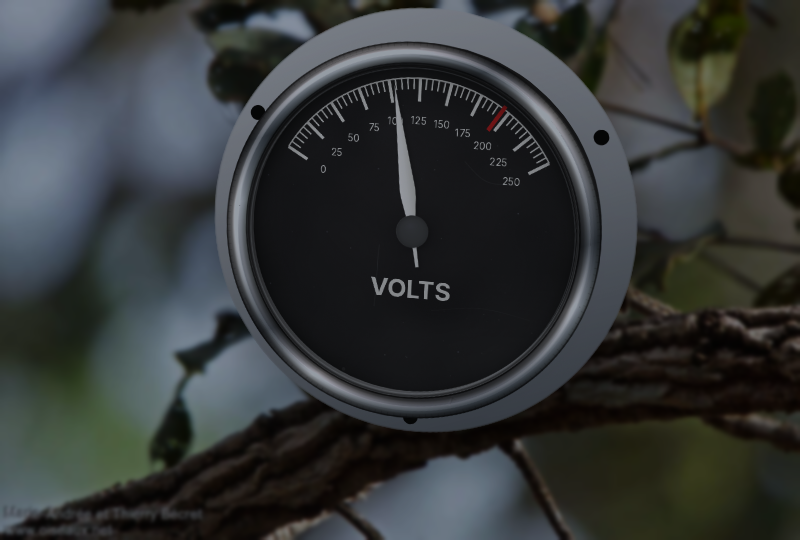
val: 105
